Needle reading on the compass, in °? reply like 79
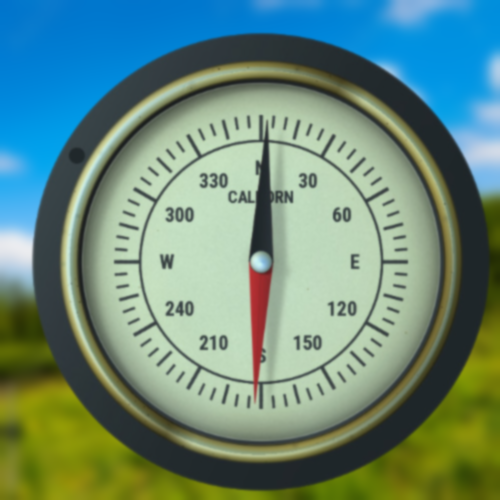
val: 182.5
